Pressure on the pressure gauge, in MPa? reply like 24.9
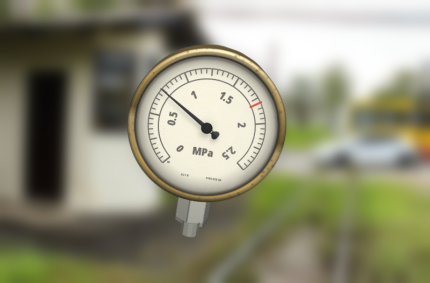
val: 0.75
